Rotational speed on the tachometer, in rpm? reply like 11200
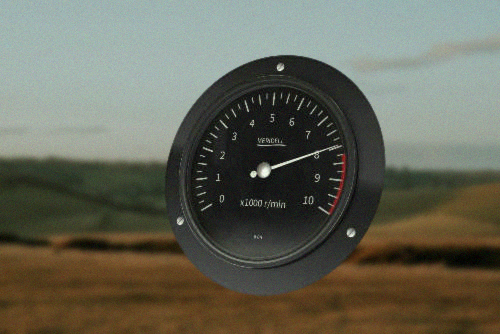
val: 8000
